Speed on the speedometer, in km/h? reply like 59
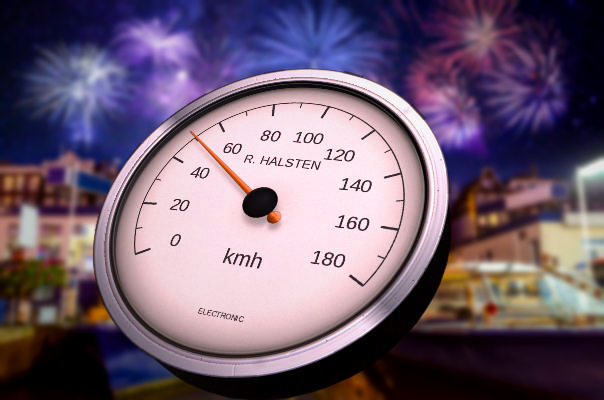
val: 50
